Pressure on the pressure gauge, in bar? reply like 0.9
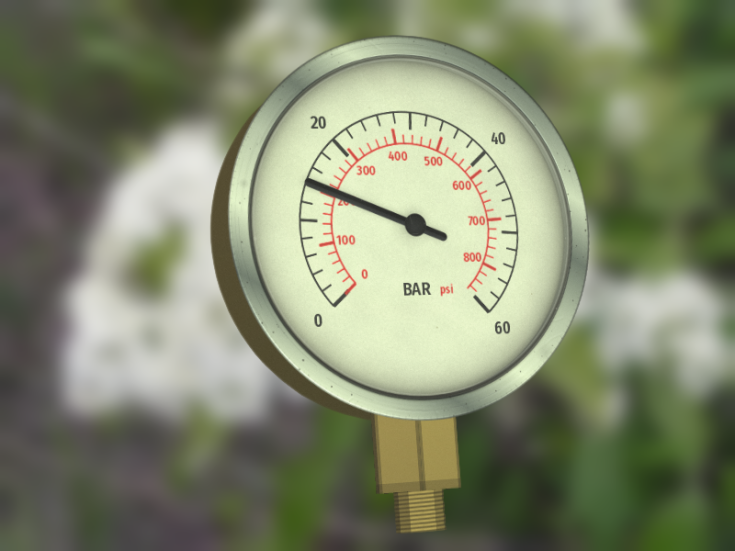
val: 14
